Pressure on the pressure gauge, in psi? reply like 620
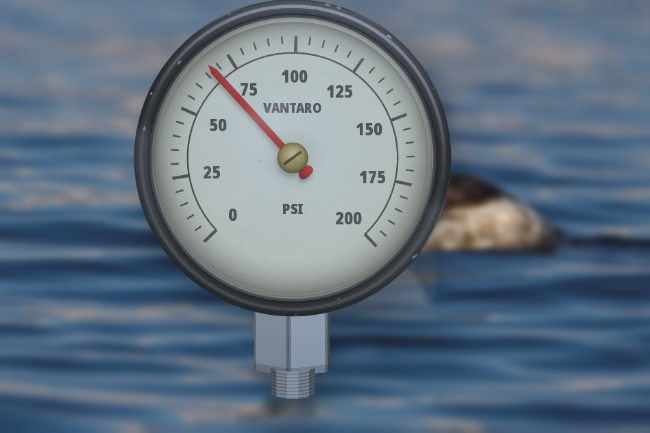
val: 67.5
